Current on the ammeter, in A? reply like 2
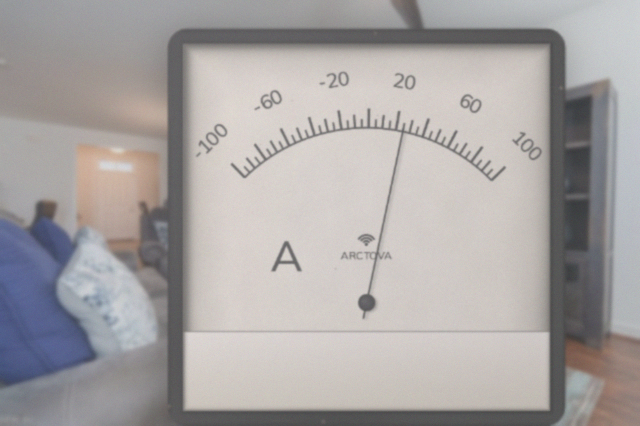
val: 25
